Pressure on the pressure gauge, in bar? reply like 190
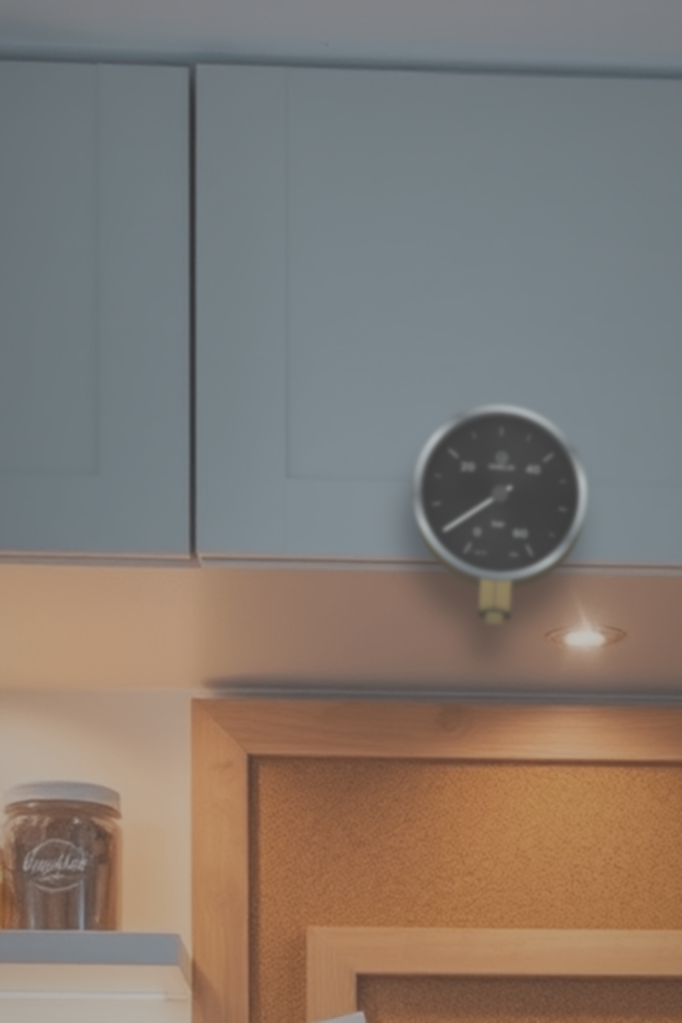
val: 5
